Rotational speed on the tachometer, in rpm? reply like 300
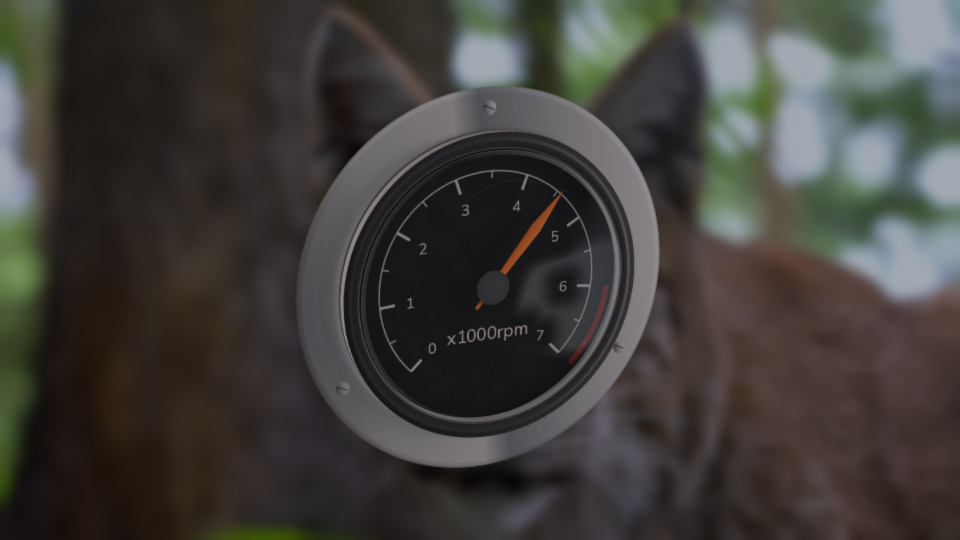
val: 4500
